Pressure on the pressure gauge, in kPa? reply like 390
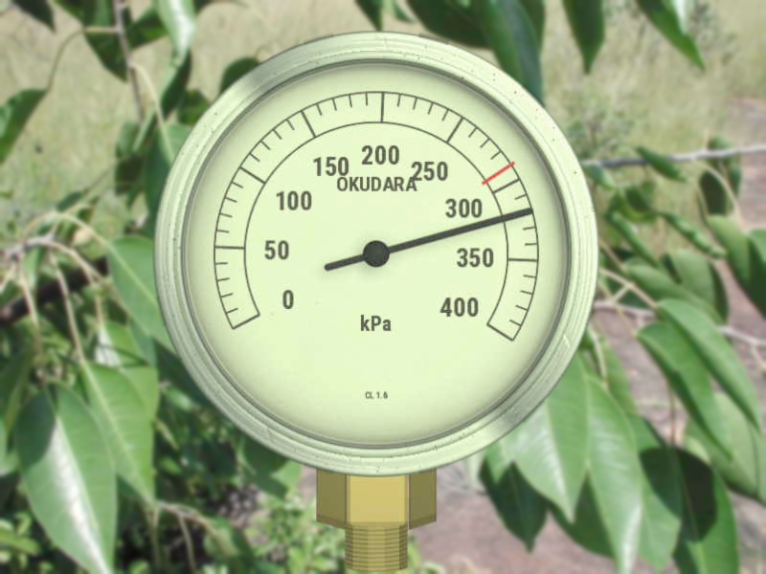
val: 320
